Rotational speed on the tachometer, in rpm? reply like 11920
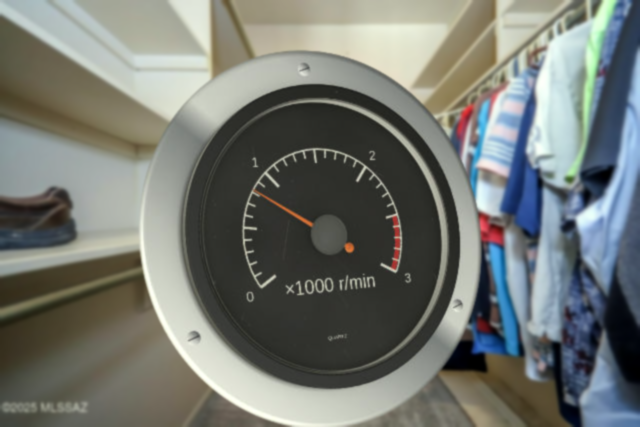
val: 800
